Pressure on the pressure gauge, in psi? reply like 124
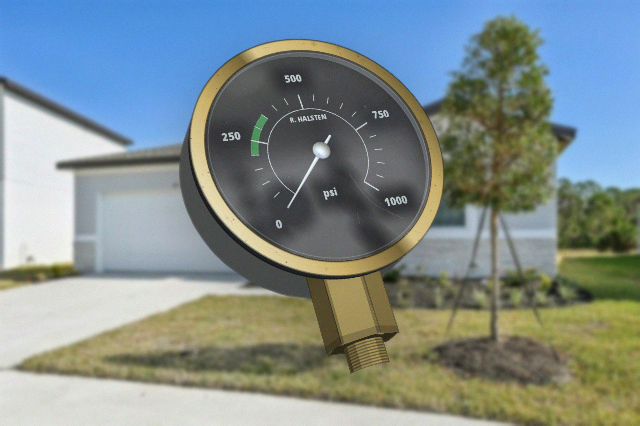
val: 0
